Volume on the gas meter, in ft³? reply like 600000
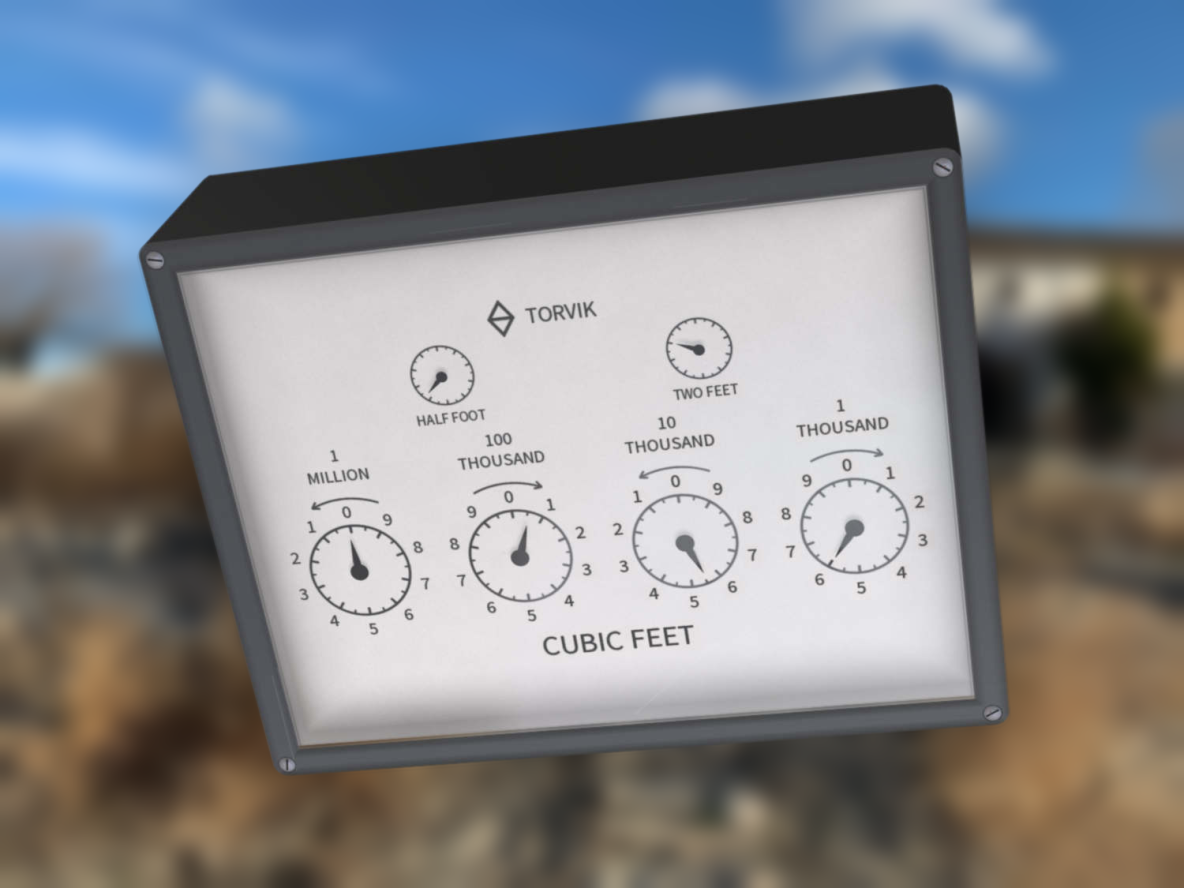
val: 5600
